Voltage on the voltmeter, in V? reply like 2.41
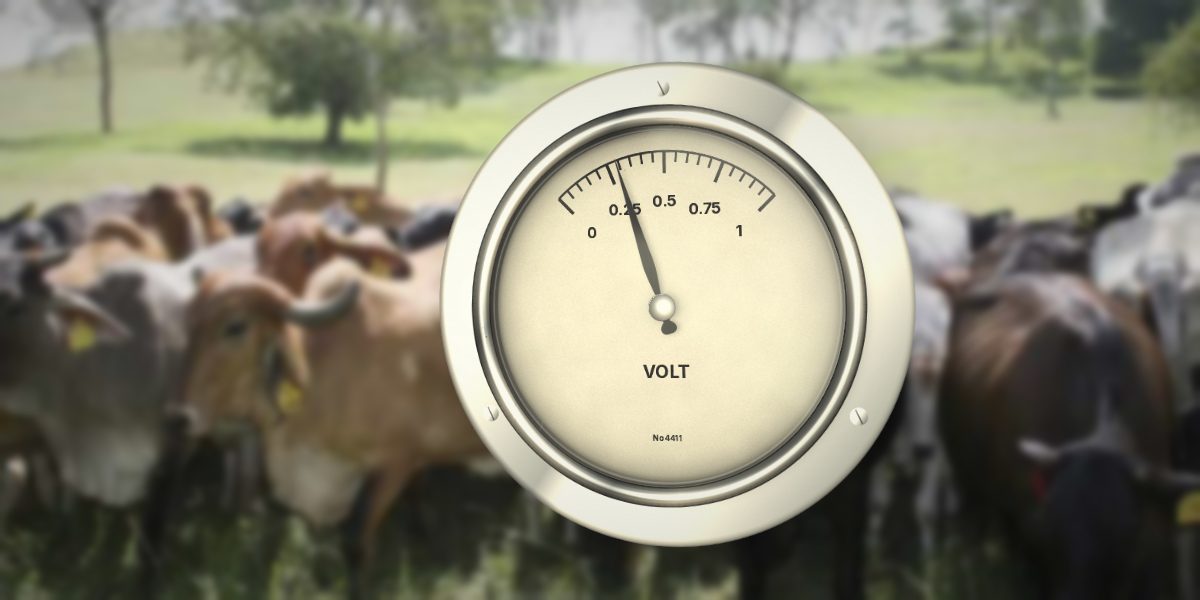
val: 0.3
